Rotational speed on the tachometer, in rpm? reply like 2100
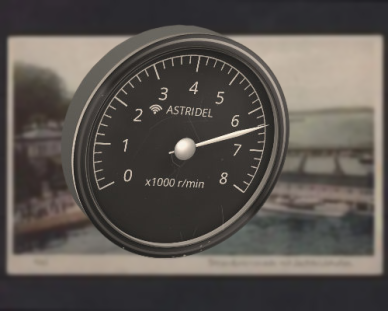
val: 6400
